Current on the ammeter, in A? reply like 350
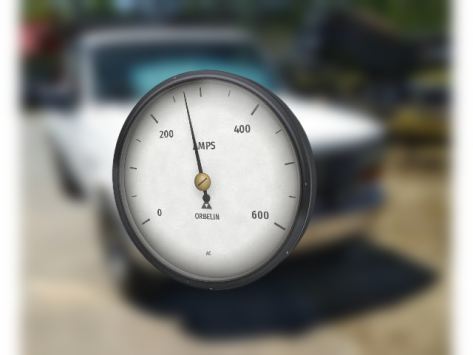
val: 275
